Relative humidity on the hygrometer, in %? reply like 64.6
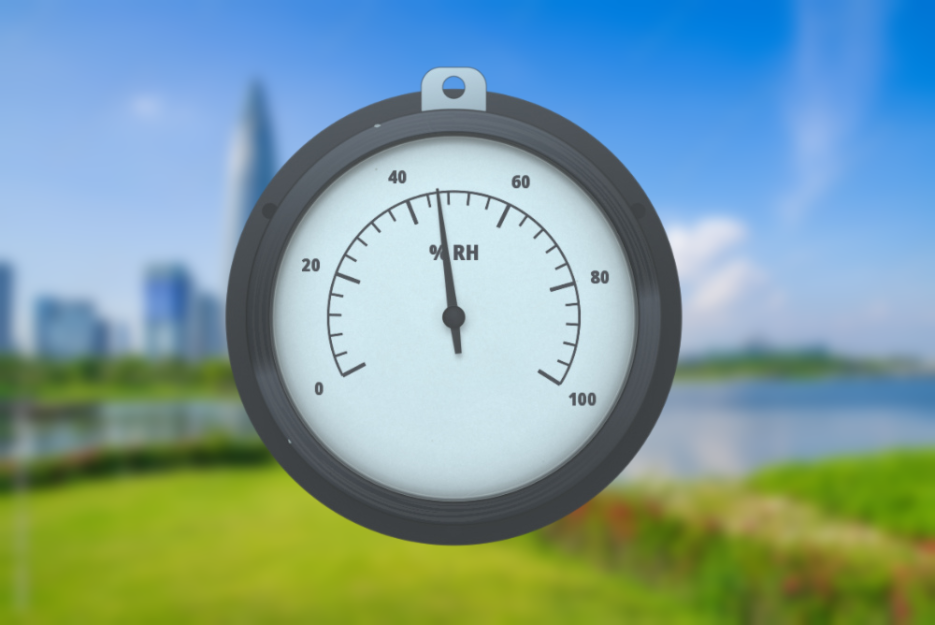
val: 46
